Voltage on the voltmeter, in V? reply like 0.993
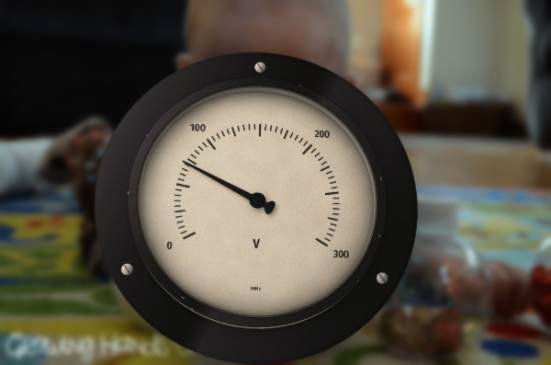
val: 70
